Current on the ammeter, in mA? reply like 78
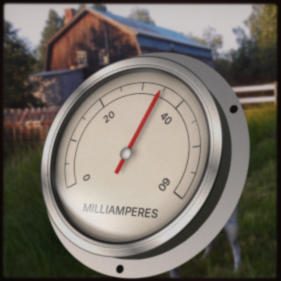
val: 35
